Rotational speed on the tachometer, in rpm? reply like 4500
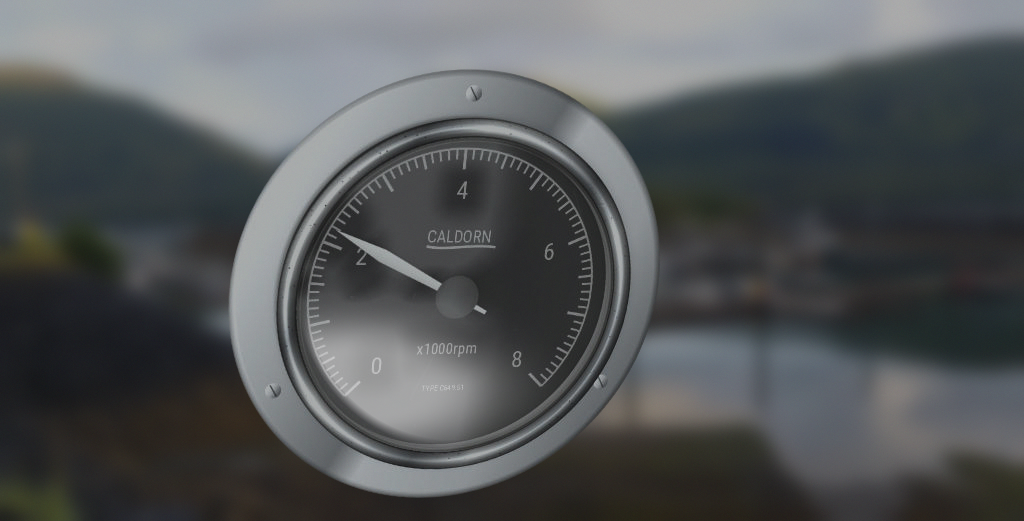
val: 2200
